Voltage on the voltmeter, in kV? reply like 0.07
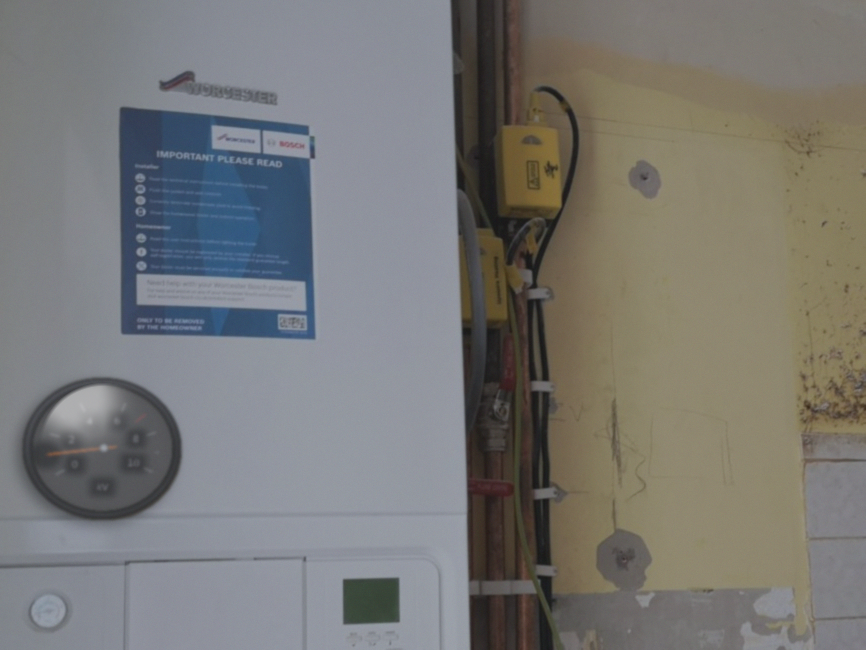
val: 1
